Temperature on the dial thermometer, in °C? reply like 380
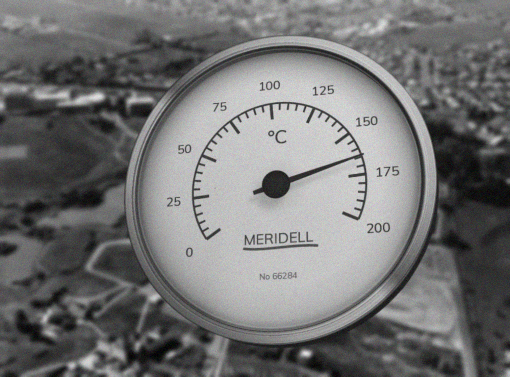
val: 165
